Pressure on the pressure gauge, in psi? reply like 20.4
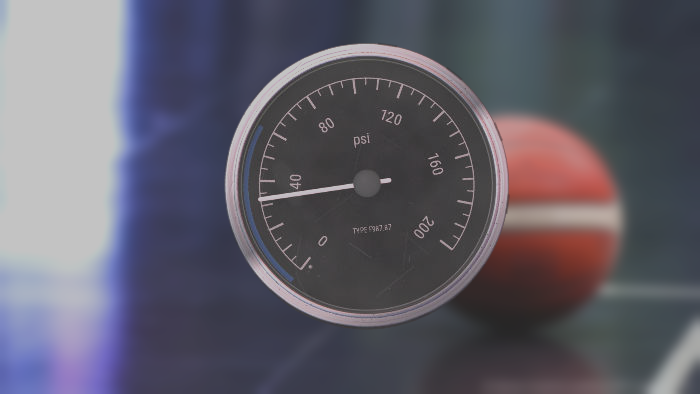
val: 32.5
